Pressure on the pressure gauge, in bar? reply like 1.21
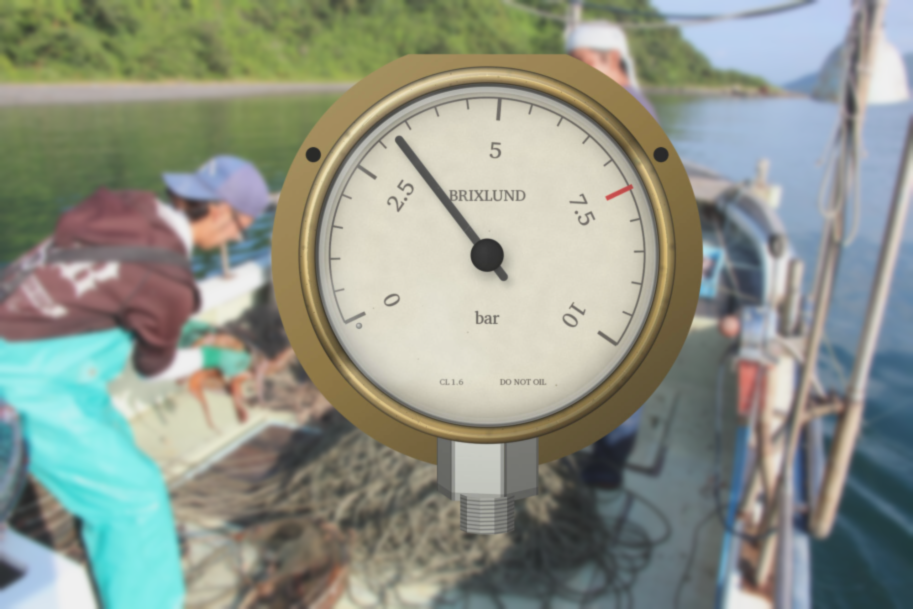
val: 3.25
